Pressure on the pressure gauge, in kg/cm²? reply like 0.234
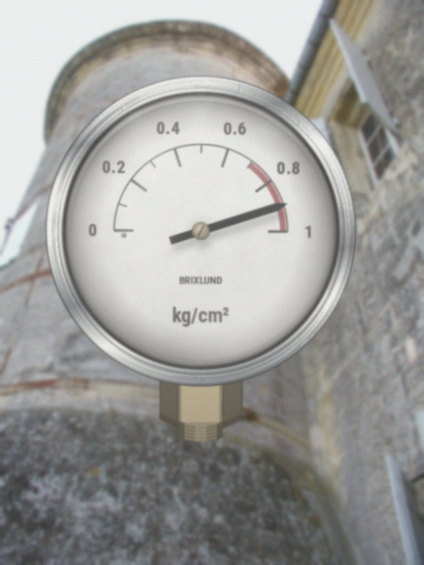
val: 0.9
